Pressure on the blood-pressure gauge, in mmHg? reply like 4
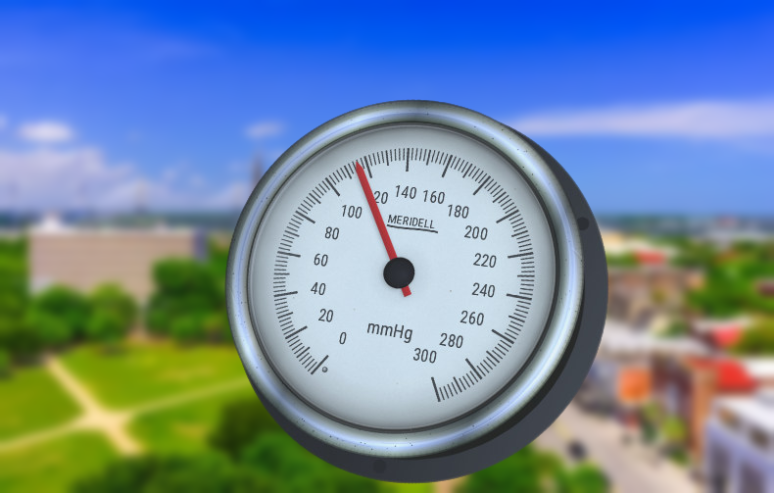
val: 116
